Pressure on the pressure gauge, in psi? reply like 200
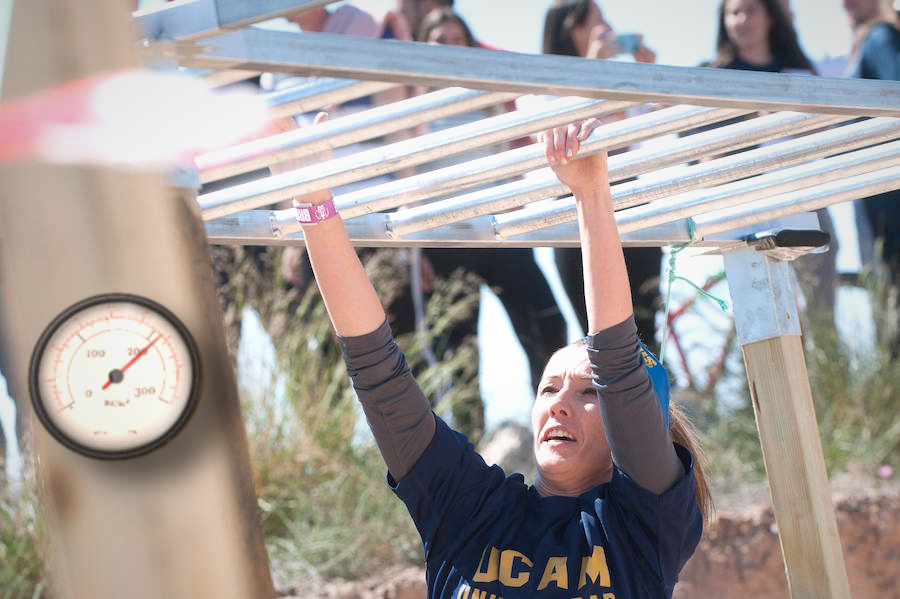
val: 210
